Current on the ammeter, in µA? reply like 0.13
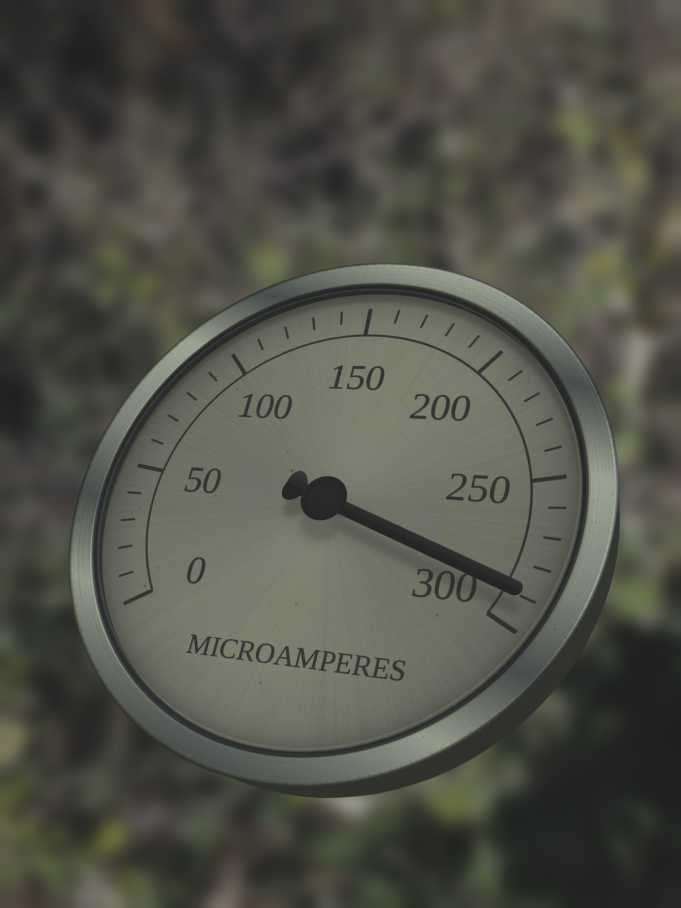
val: 290
